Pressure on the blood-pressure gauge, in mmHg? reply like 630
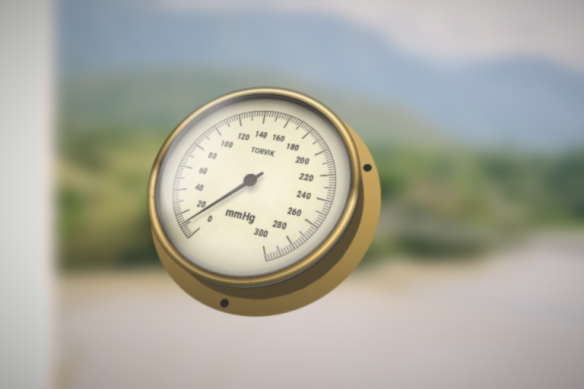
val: 10
